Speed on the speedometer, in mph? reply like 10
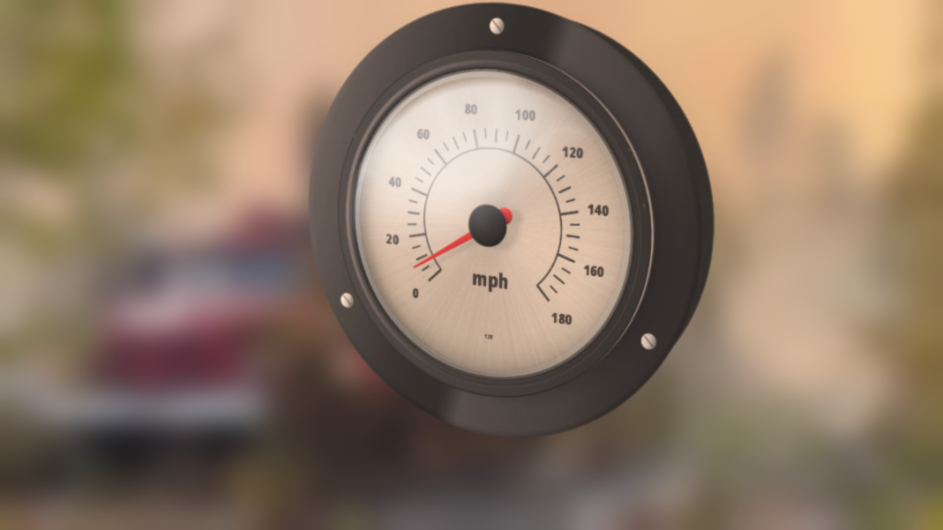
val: 7.5
